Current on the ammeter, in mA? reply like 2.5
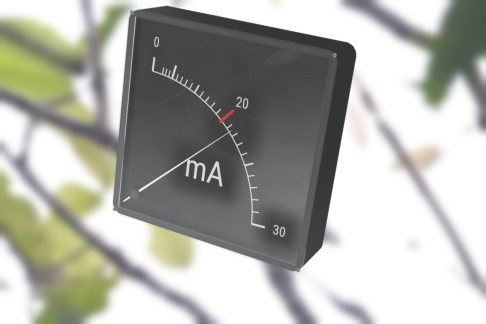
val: 21.5
